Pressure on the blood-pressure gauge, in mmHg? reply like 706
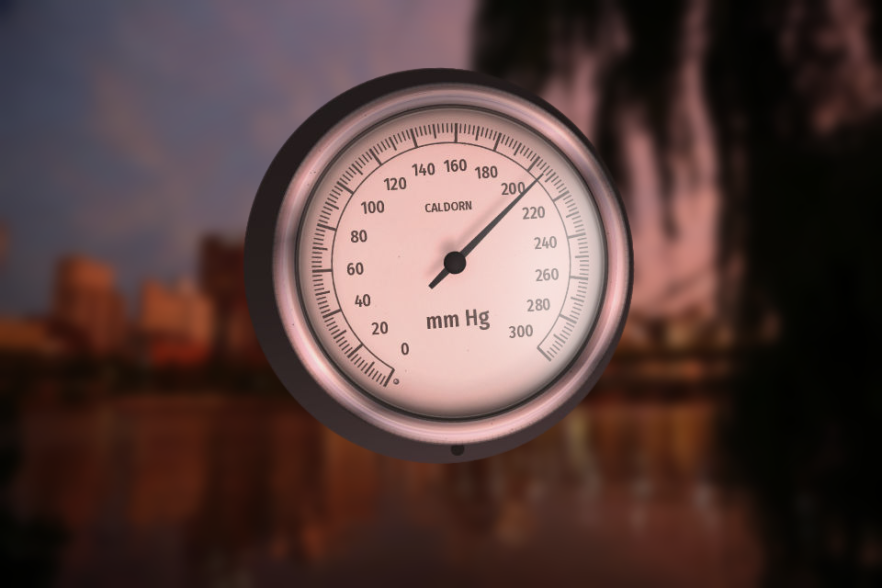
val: 206
